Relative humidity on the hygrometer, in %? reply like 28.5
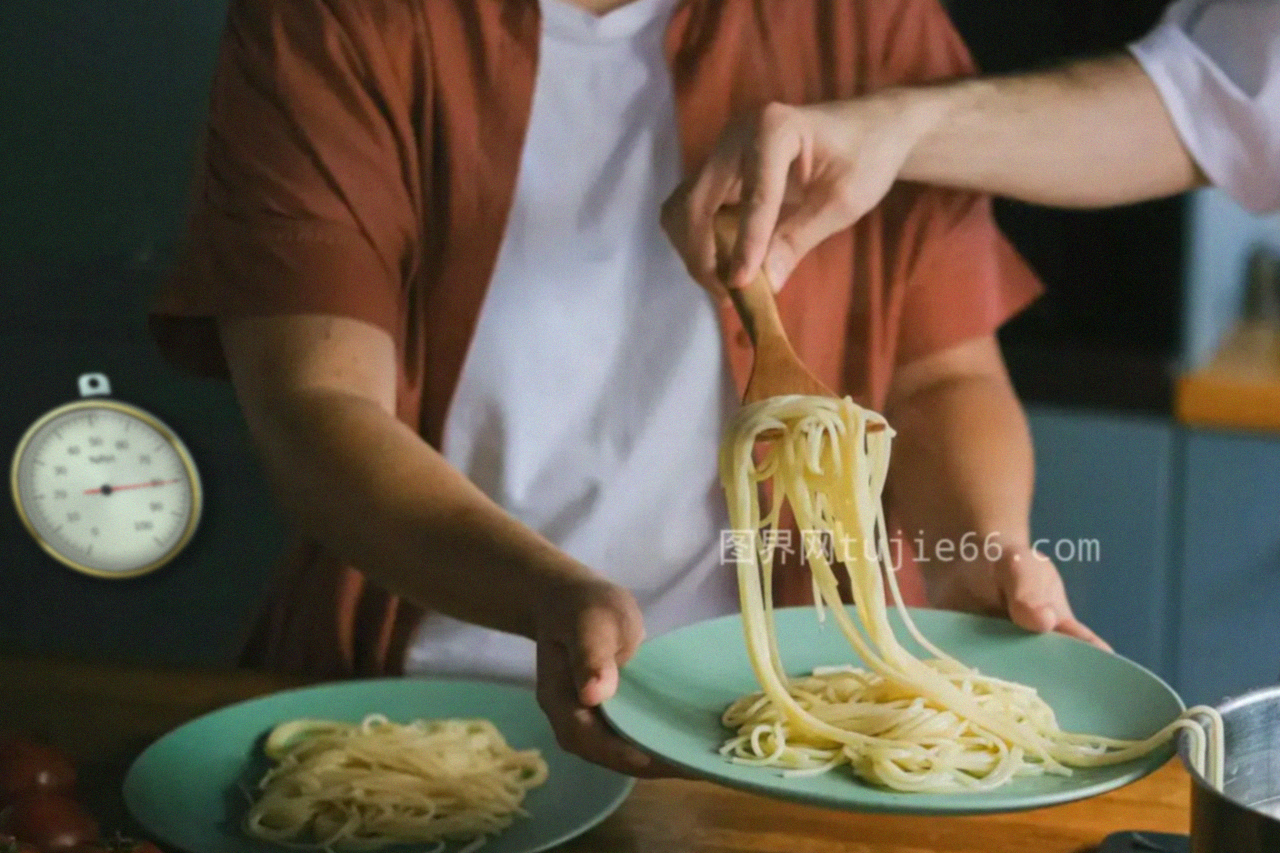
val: 80
